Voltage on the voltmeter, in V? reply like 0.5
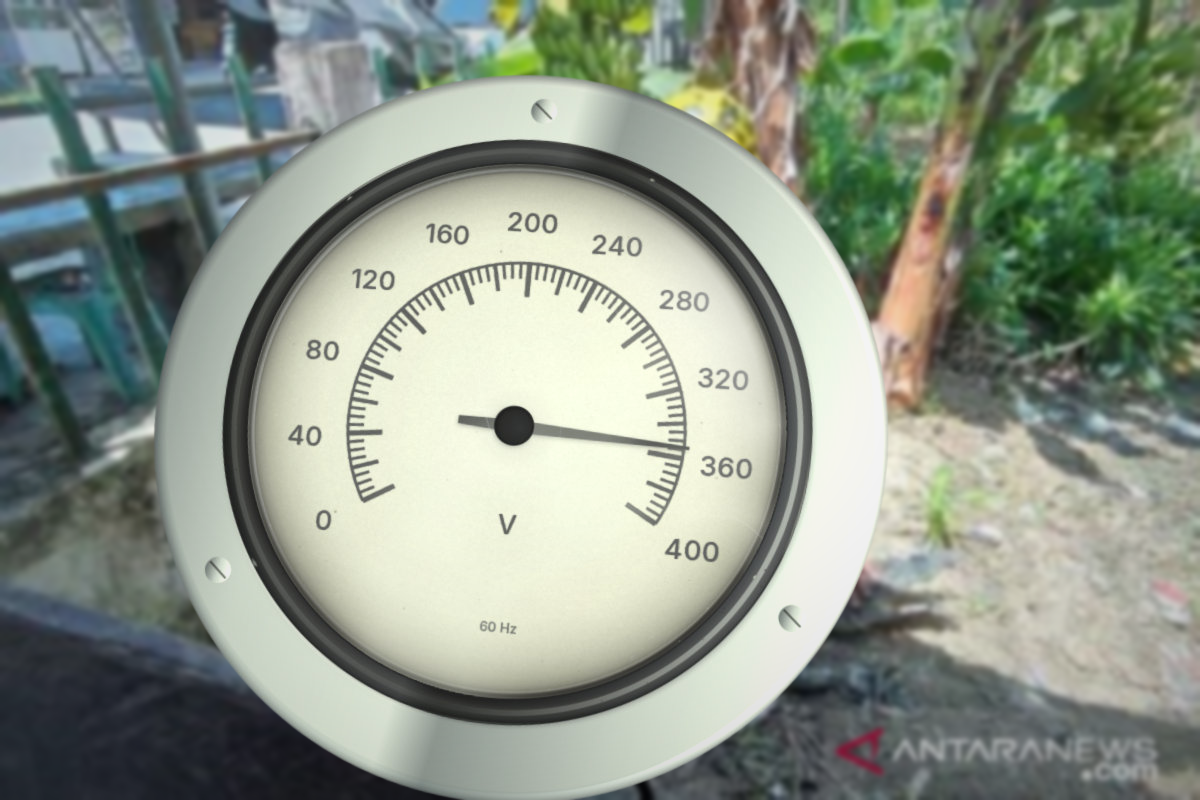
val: 355
